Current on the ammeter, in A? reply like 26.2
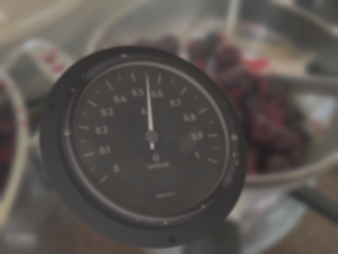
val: 0.55
